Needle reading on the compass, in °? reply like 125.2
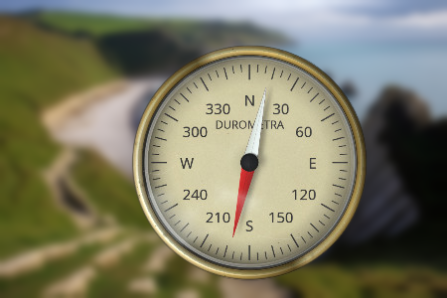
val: 192.5
